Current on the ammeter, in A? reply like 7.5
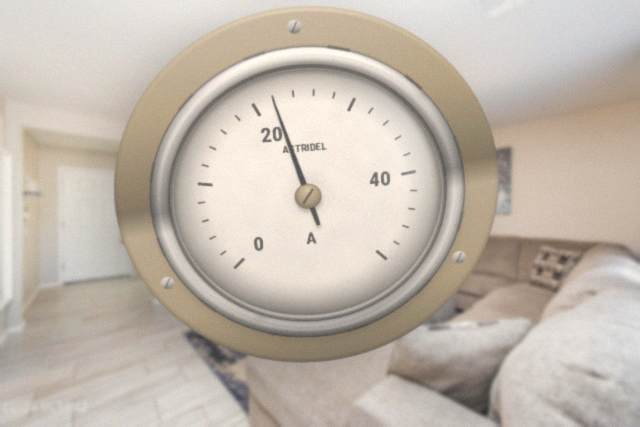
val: 22
